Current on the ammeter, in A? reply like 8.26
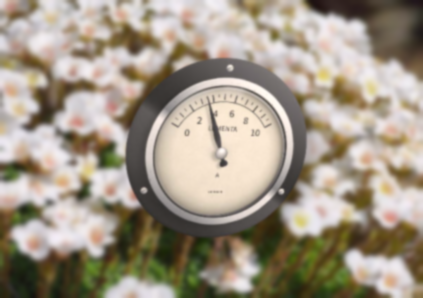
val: 3.5
